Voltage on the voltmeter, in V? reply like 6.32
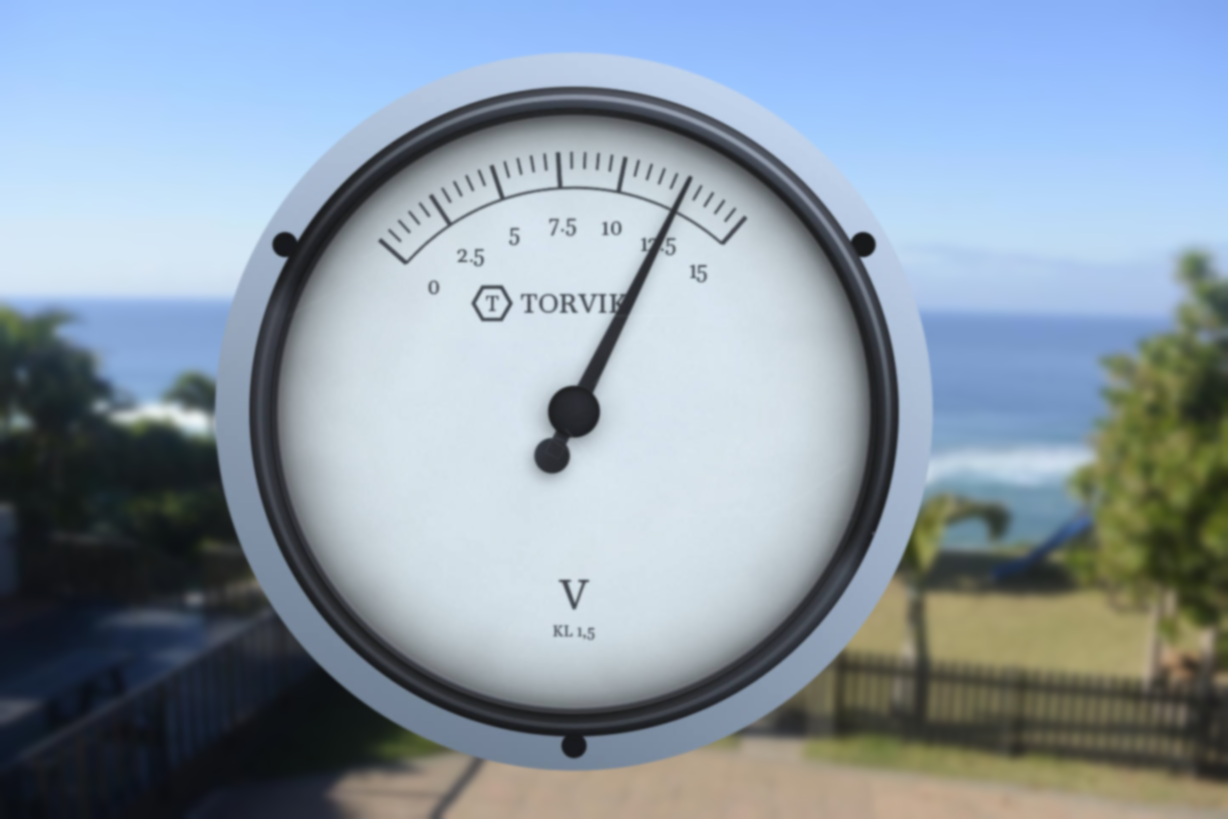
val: 12.5
